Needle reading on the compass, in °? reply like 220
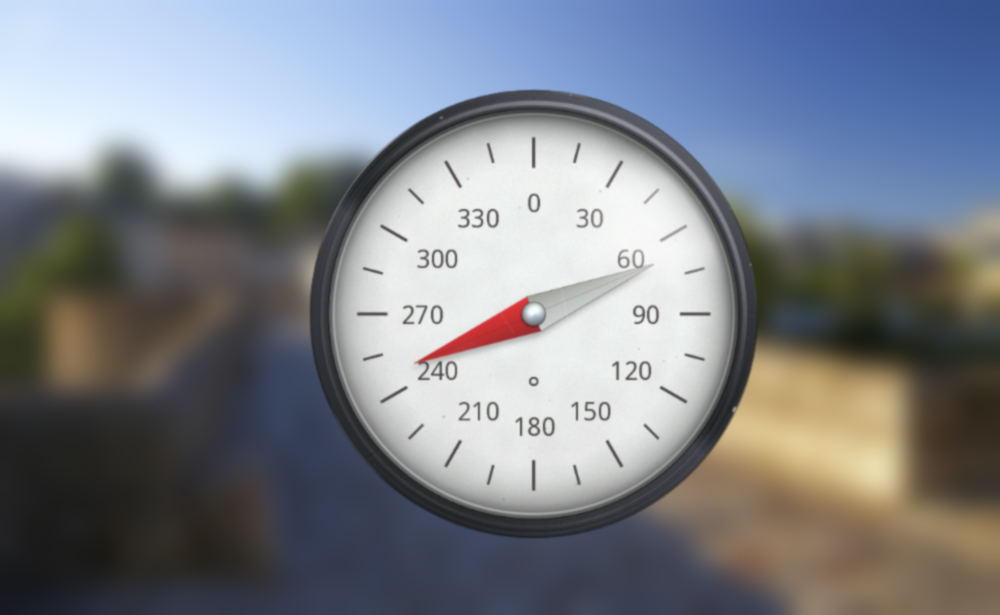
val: 247.5
